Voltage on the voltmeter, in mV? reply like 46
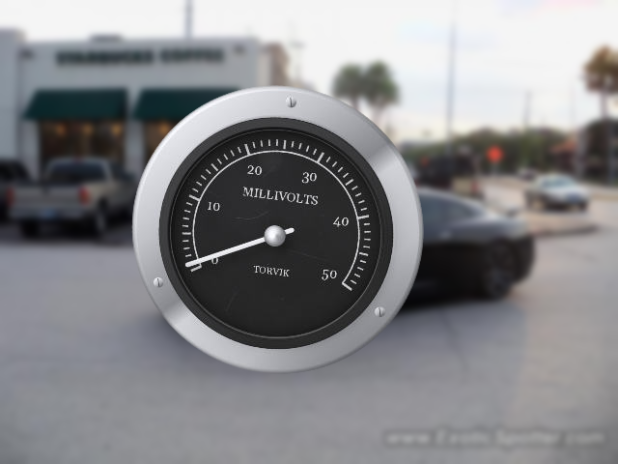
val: 1
